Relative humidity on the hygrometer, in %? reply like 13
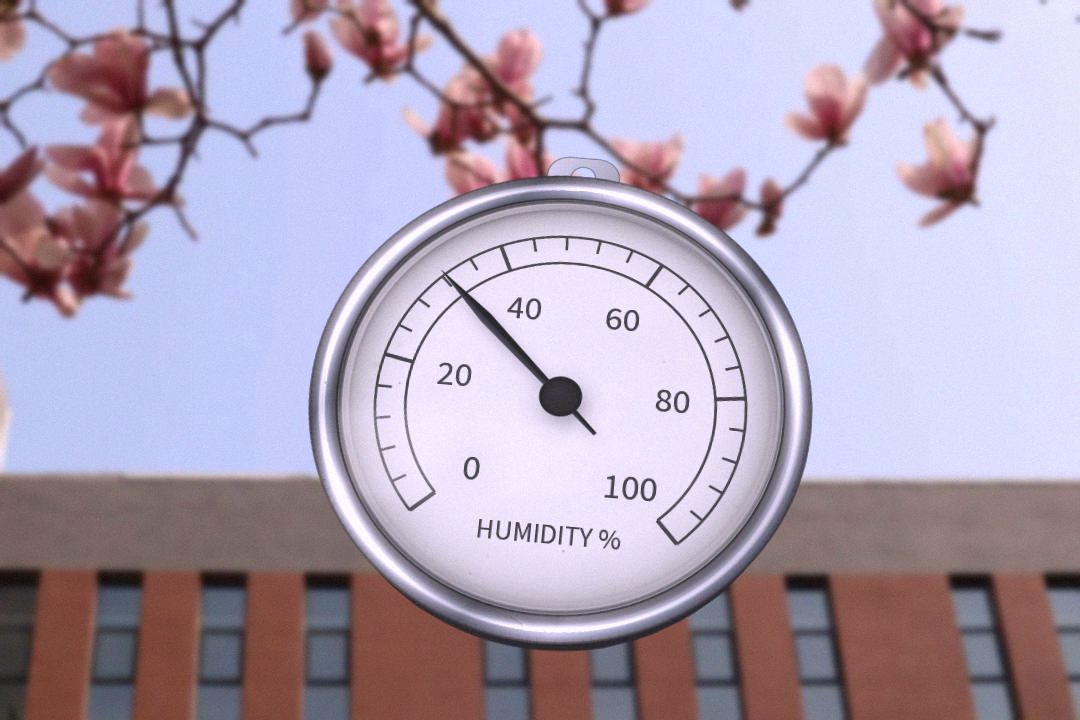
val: 32
